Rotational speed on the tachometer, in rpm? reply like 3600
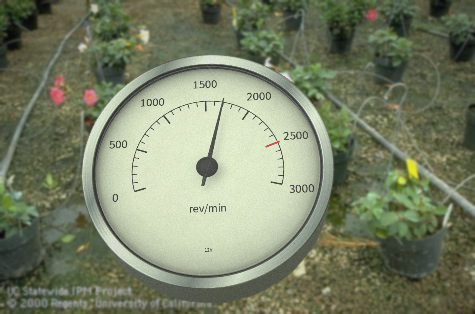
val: 1700
